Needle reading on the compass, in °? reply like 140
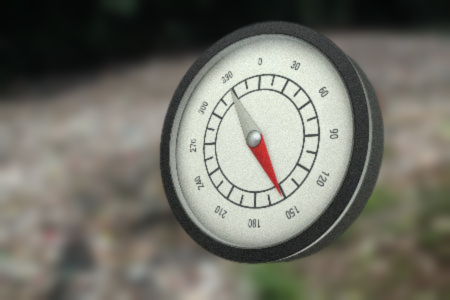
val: 150
